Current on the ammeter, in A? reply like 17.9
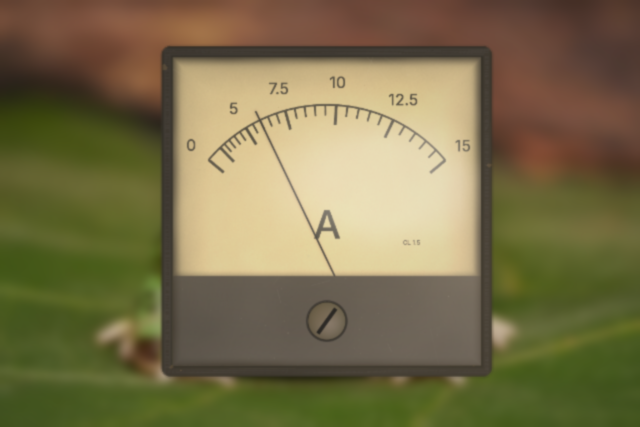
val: 6
